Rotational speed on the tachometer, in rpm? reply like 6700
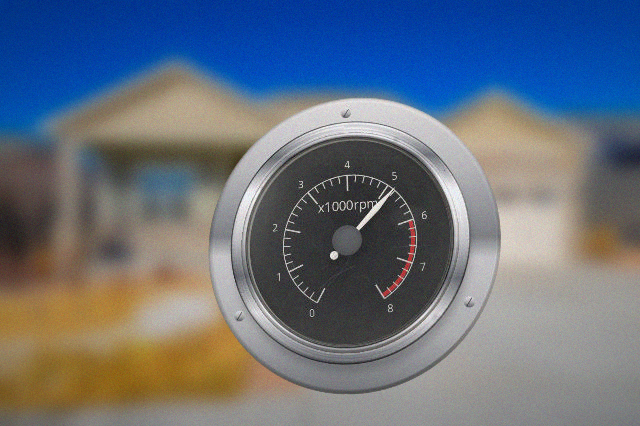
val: 5200
